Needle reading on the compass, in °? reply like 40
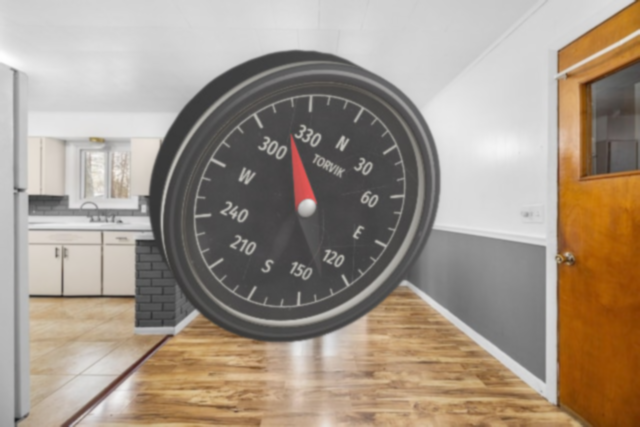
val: 315
